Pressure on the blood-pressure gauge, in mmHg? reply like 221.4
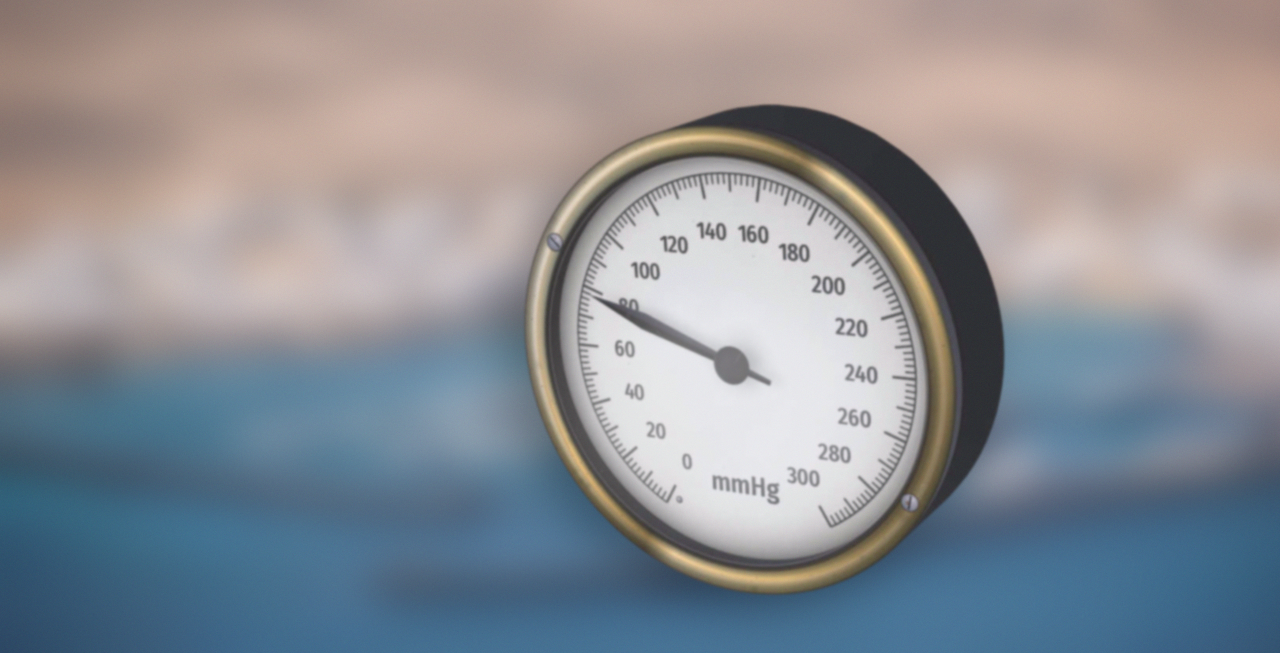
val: 80
